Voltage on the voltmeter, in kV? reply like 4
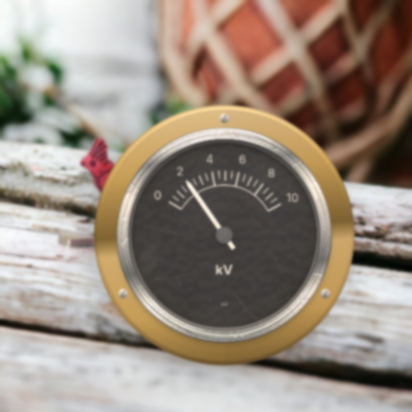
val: 2
